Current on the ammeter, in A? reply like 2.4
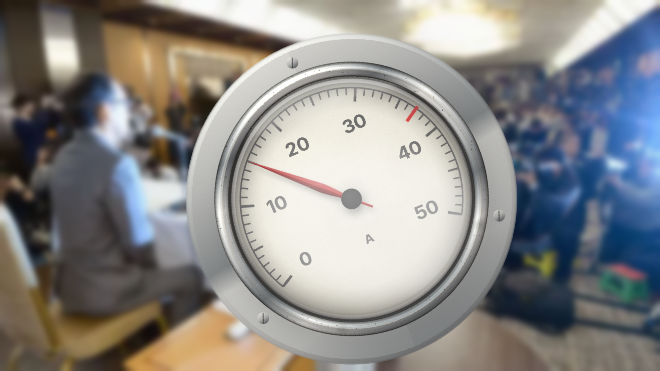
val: 15
